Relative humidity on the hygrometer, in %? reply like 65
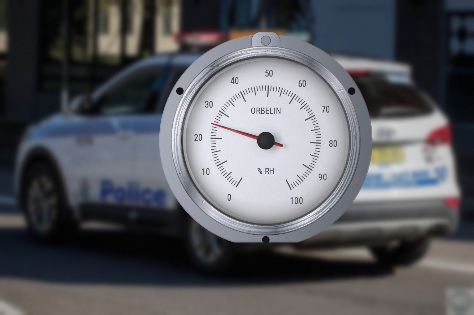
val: 25
